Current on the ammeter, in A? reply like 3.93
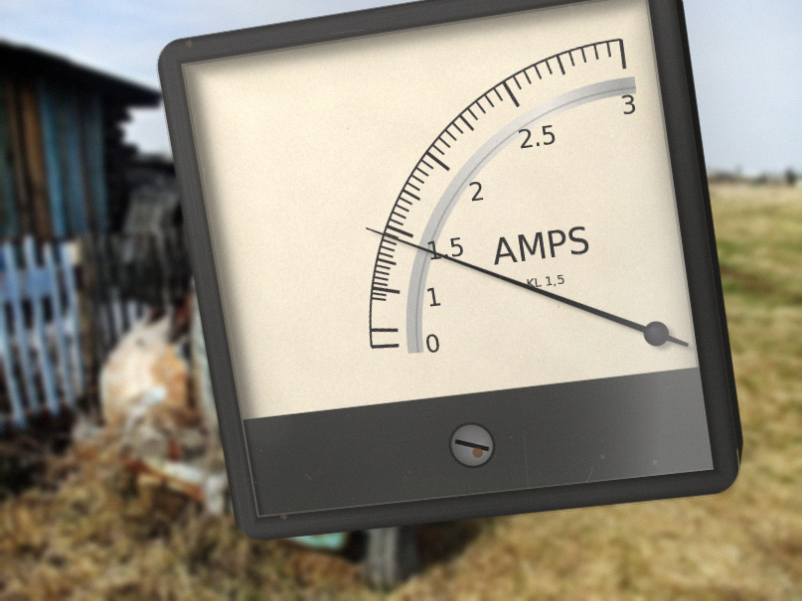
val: 1.45
